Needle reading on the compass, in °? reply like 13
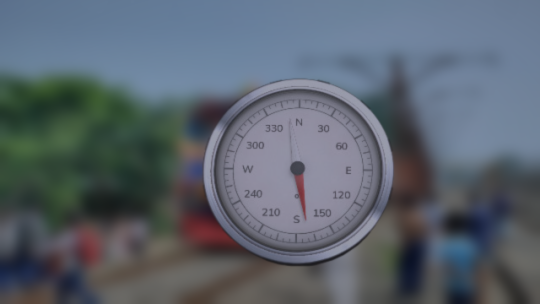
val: 170
